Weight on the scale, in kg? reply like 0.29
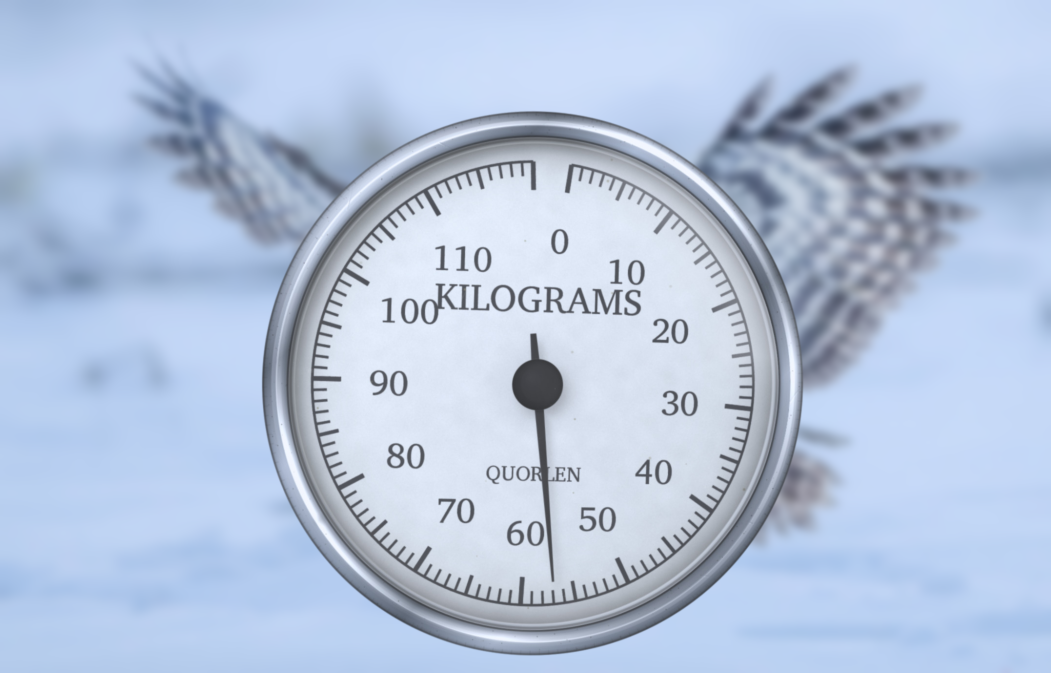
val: 57
